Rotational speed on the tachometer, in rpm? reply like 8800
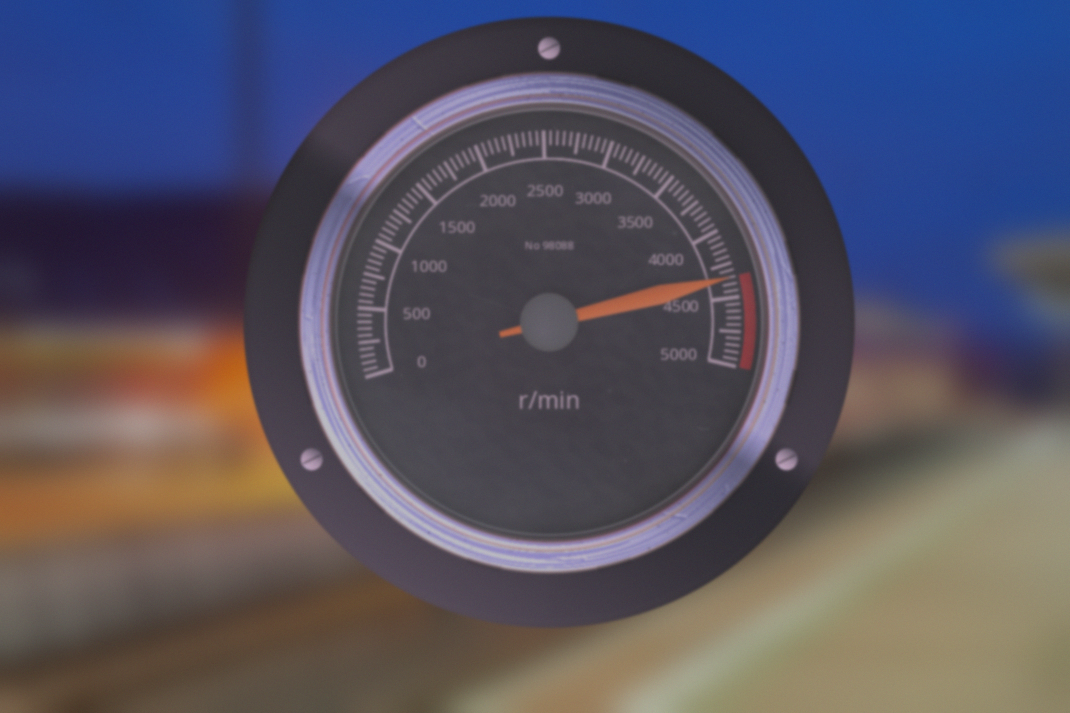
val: 4350
